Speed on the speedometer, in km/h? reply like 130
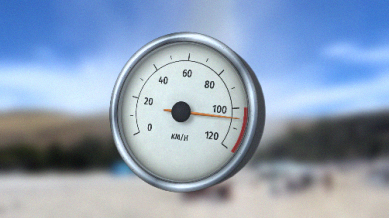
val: 105
